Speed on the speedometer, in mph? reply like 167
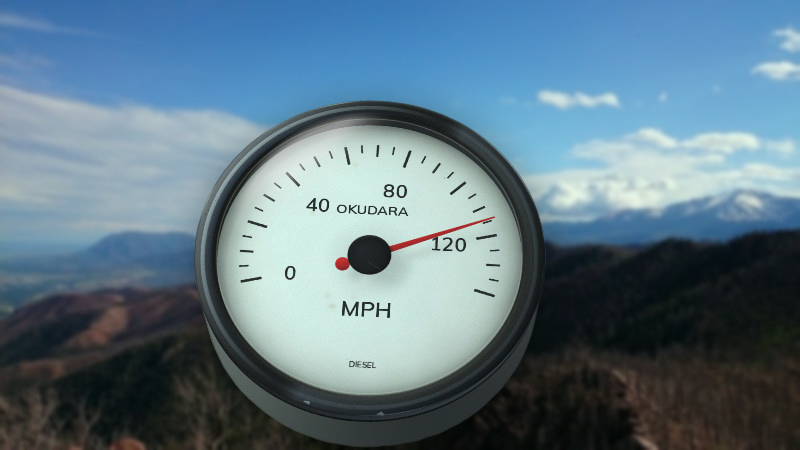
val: 115
